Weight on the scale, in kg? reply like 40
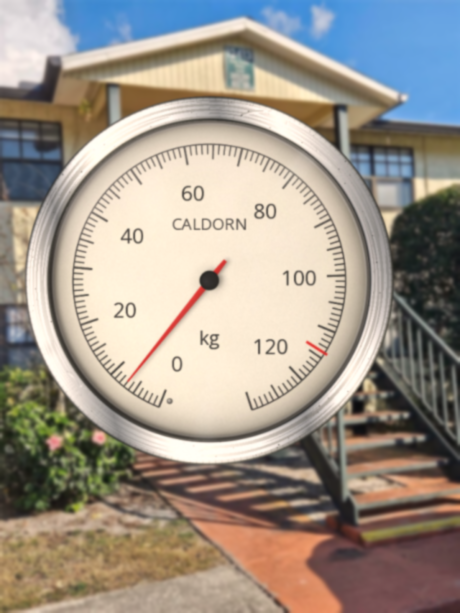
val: 7
